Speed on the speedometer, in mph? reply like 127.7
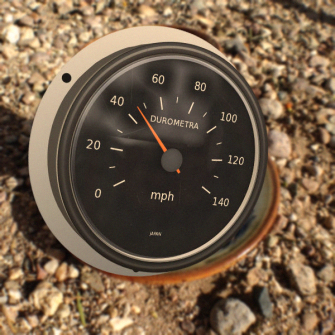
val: 45
